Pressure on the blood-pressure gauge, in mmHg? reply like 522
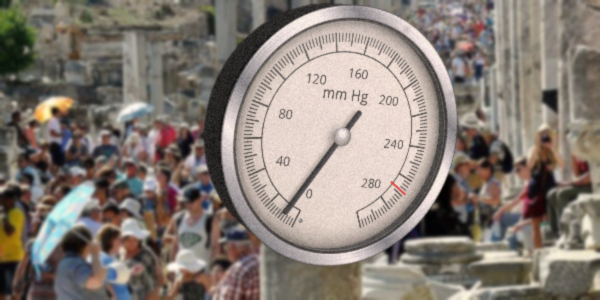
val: 10
